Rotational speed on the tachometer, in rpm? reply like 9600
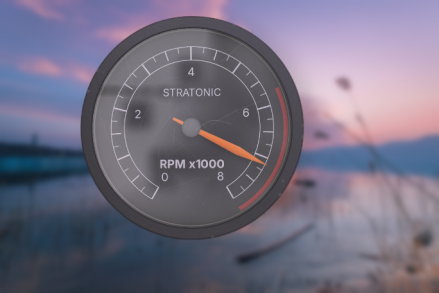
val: 7125
